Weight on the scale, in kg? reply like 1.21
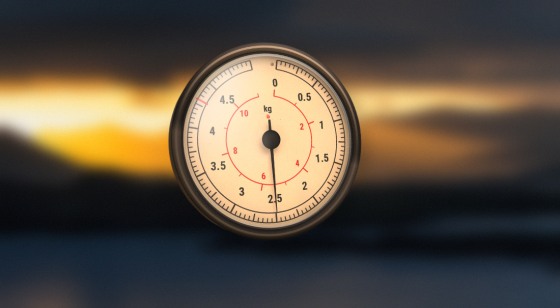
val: 2.5
